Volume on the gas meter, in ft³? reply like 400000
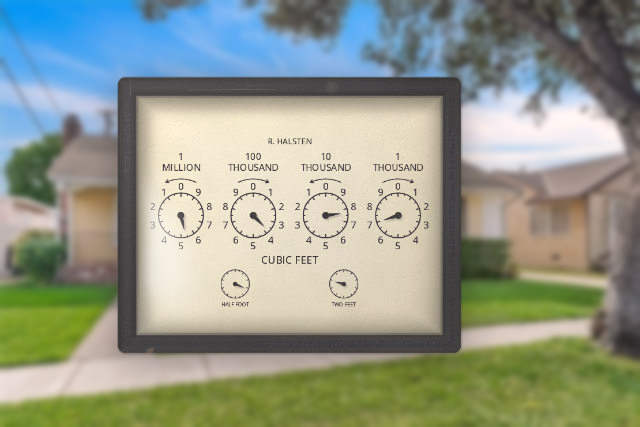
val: 537700
